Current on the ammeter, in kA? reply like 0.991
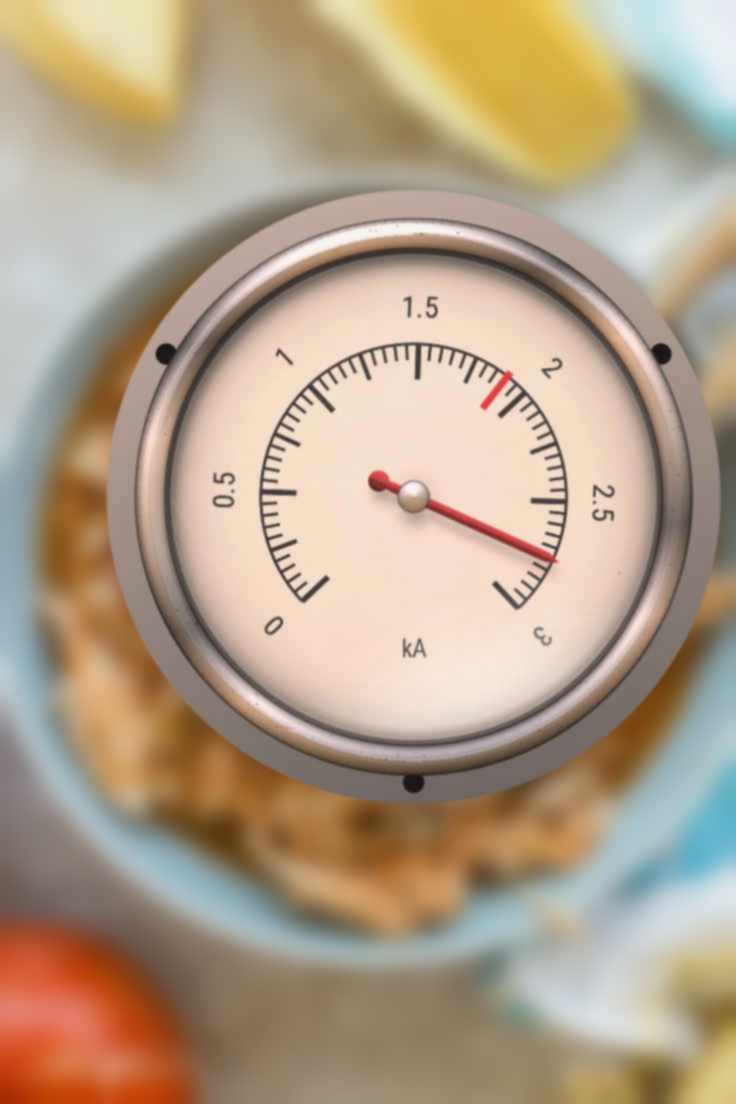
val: 2.75
